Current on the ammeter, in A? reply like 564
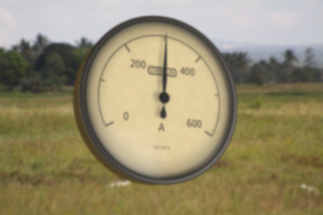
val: 300
